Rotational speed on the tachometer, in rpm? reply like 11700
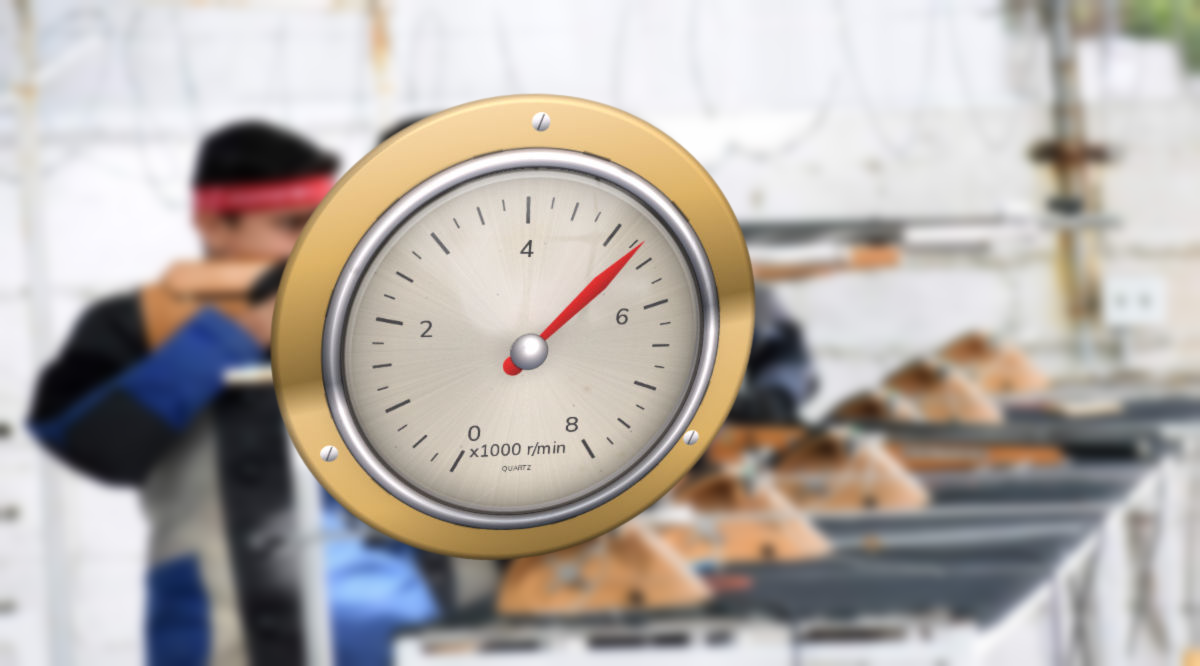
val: 5250
